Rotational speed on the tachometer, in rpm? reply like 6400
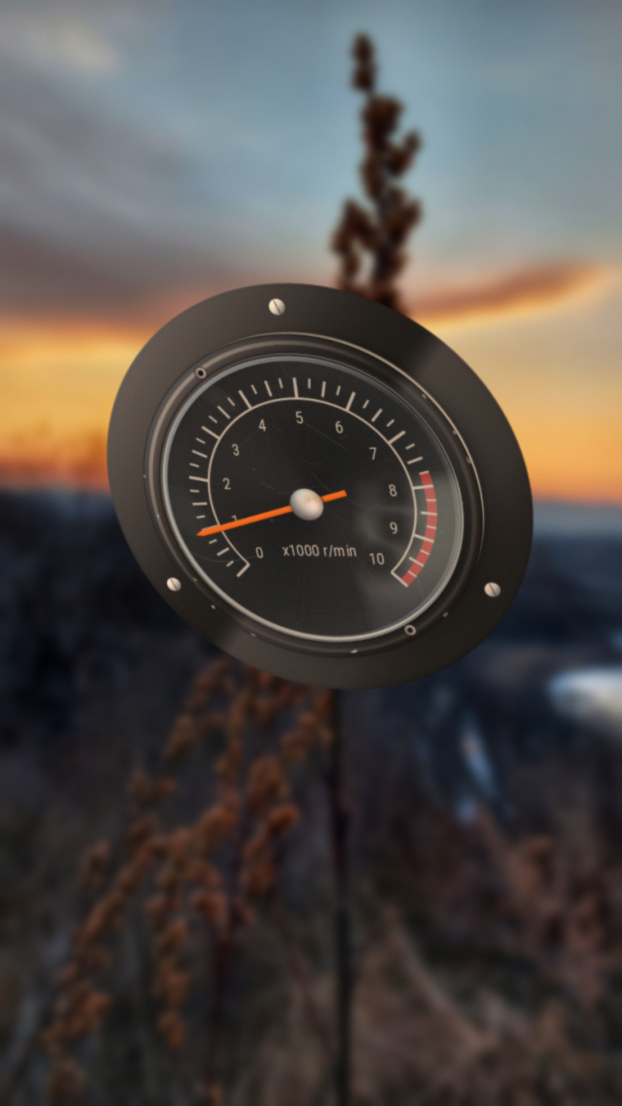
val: 1000
